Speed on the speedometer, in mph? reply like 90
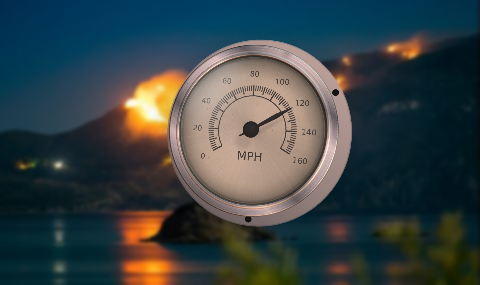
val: 120
